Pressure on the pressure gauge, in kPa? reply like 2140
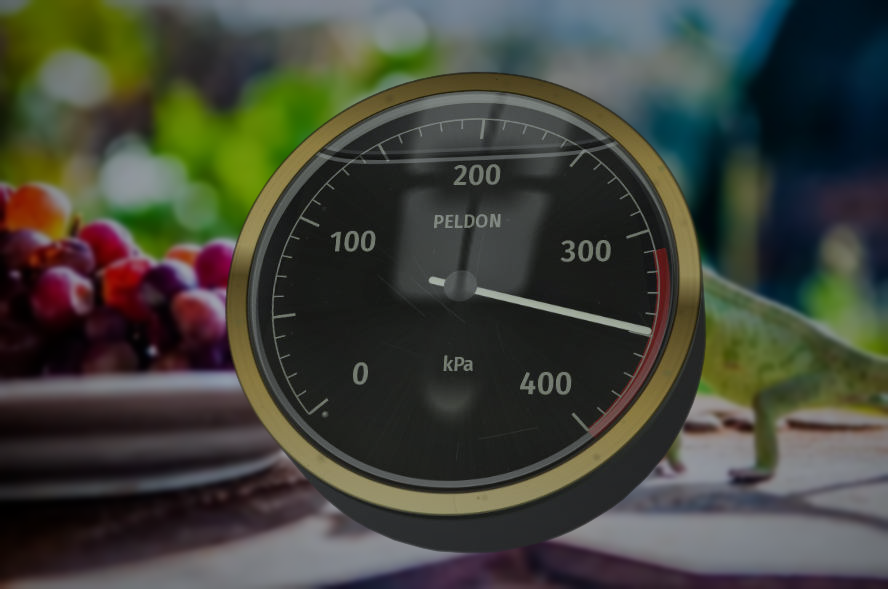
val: 350
